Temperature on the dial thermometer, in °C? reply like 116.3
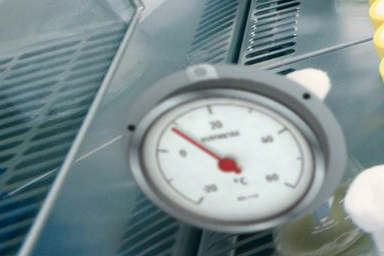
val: 10
